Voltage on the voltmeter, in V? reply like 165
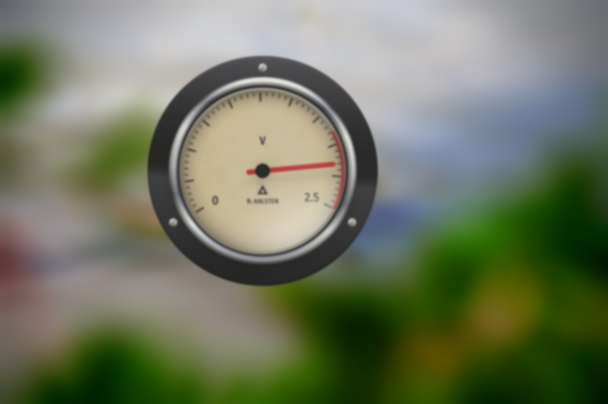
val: 2.15
